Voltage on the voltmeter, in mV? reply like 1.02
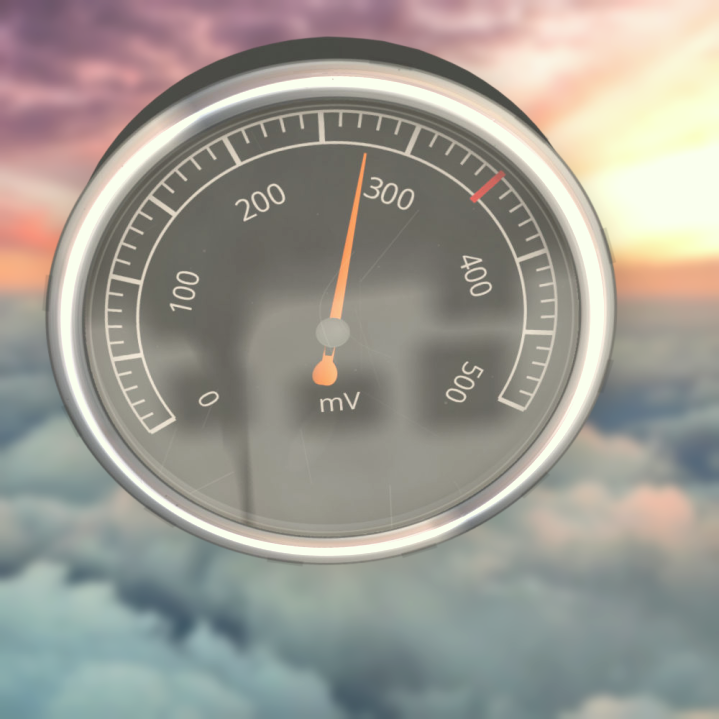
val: 275
